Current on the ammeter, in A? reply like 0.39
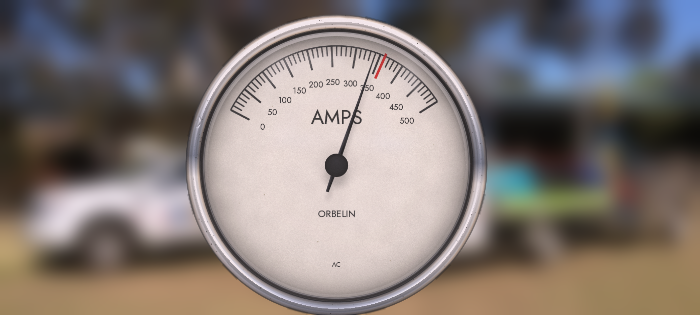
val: 340
